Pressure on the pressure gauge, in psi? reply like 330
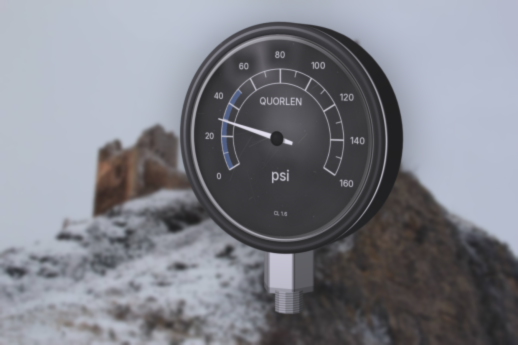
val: 30
